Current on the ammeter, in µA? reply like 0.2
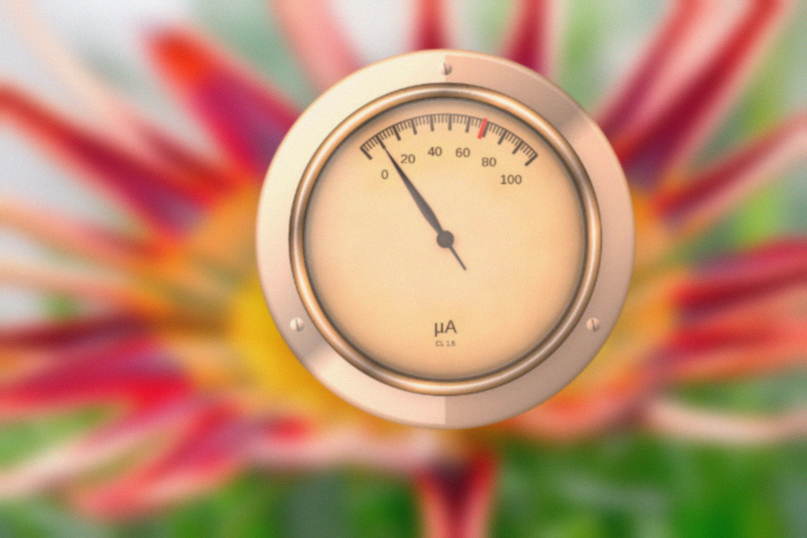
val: 10
